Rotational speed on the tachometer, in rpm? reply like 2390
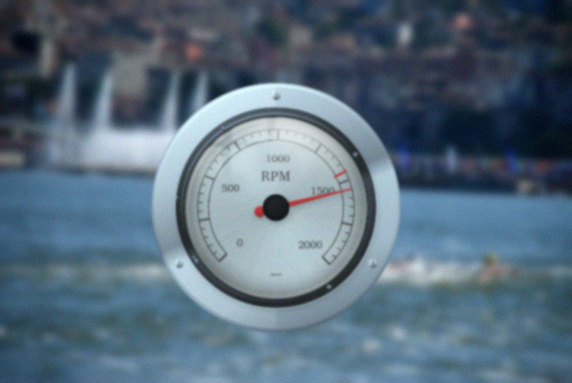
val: 1550
